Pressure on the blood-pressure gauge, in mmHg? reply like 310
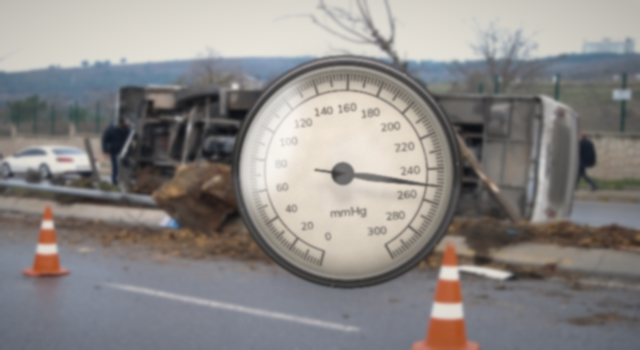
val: 250
